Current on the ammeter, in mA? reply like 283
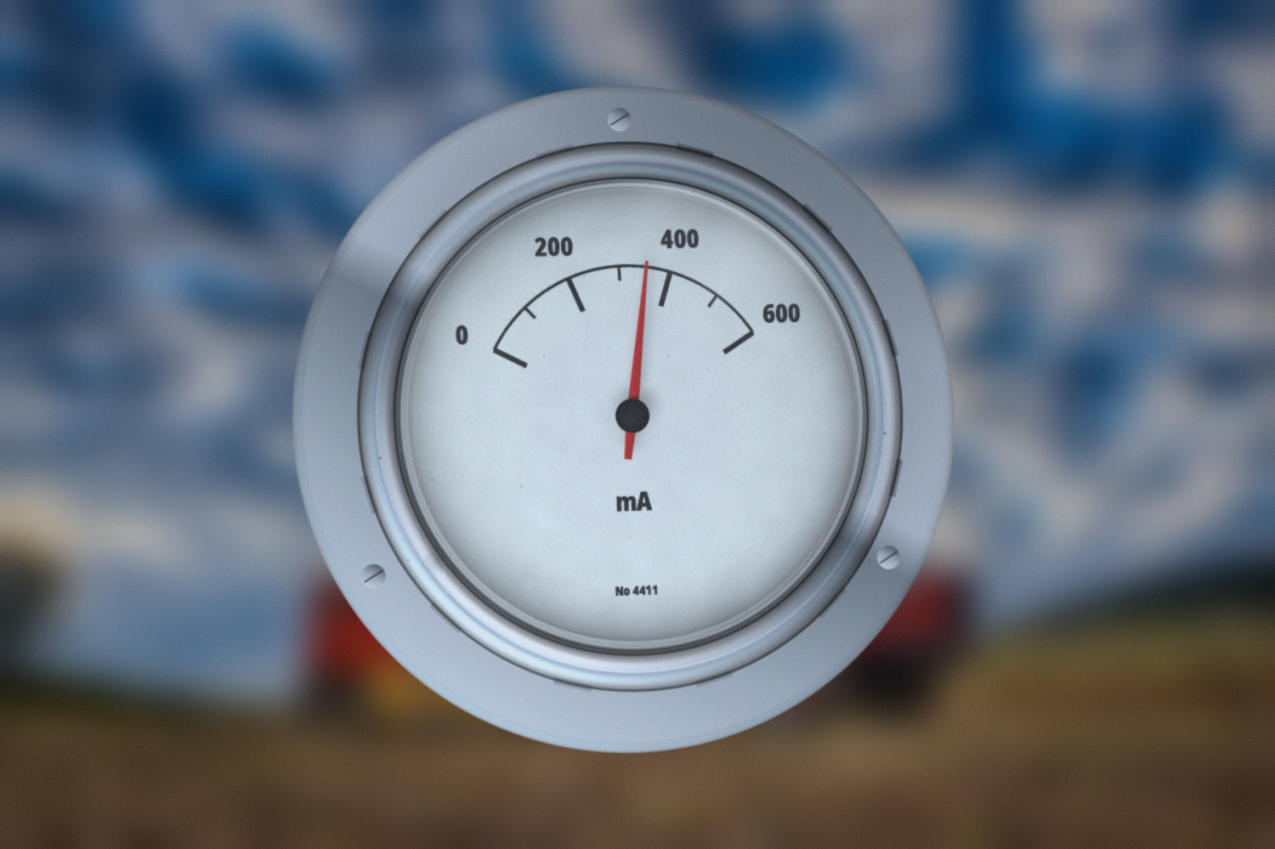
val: 350
